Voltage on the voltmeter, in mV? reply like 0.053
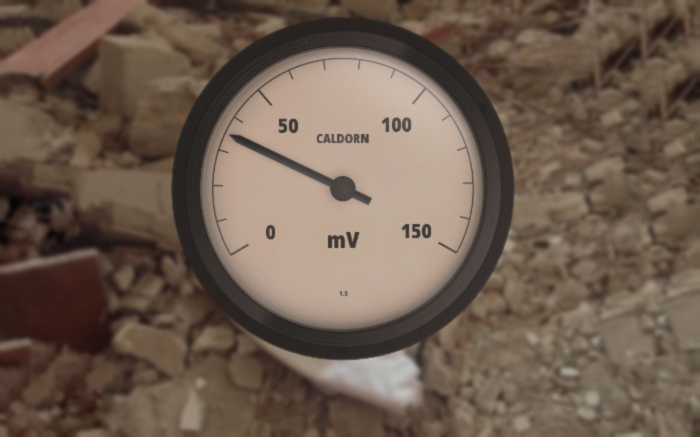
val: 35
